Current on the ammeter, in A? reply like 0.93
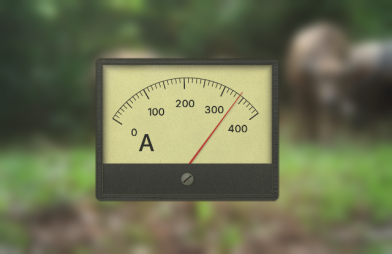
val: 340
